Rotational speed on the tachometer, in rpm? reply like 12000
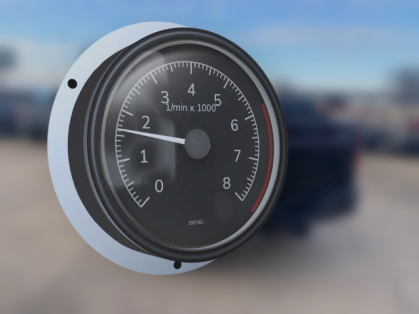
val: 1600
